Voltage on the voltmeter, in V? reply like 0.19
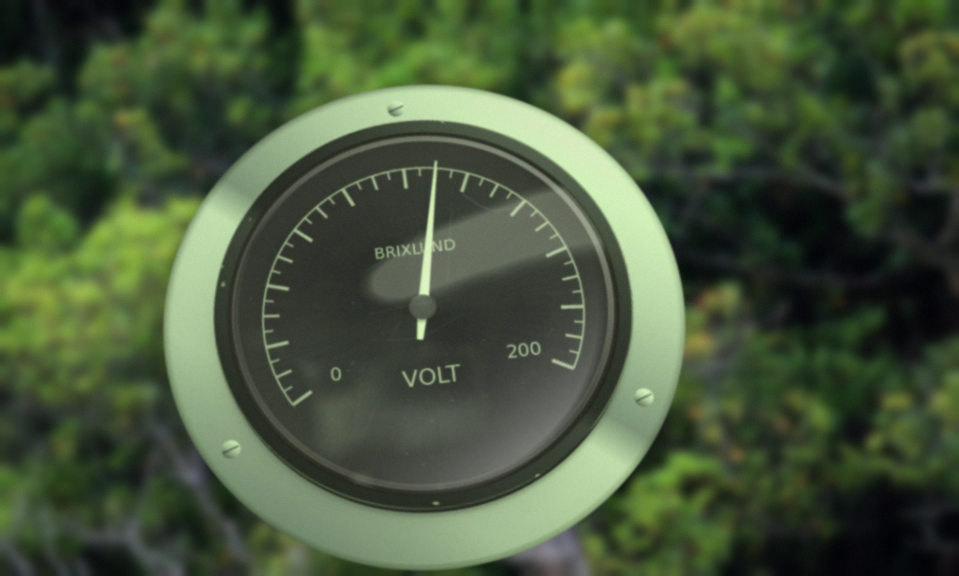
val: 110
